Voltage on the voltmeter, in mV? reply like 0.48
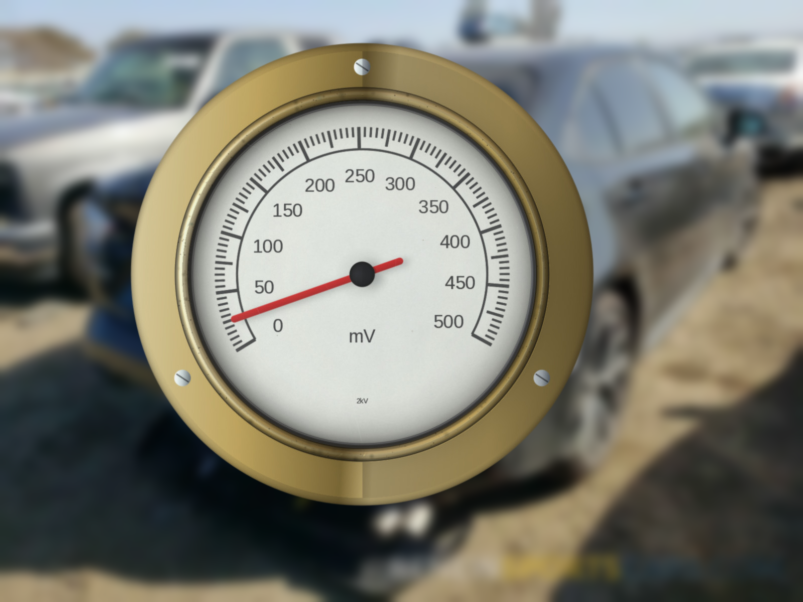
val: 25
